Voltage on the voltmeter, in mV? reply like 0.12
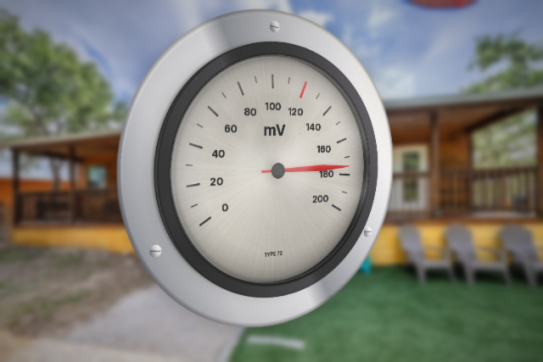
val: 175
